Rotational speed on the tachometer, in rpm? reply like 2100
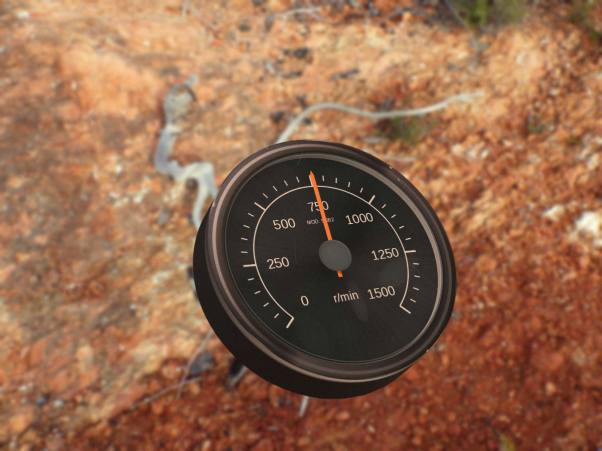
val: 750
